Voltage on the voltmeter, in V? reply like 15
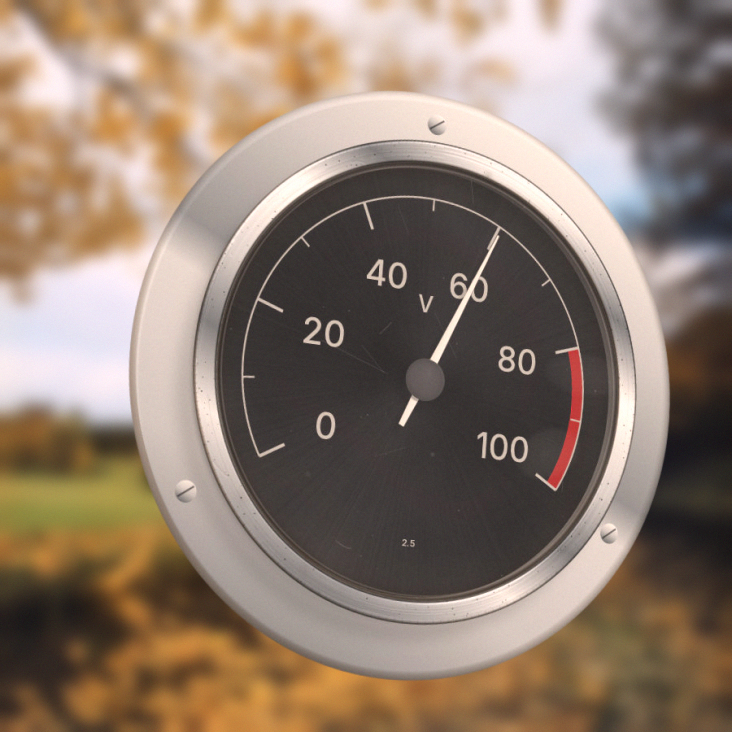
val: 60
